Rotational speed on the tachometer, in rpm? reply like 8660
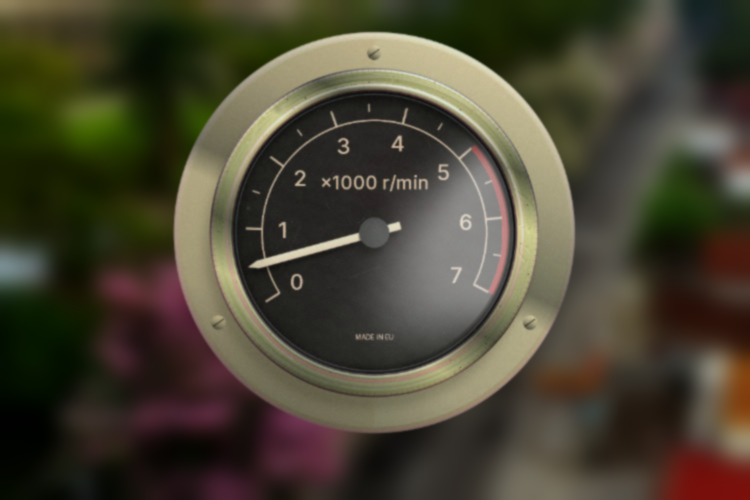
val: 500
